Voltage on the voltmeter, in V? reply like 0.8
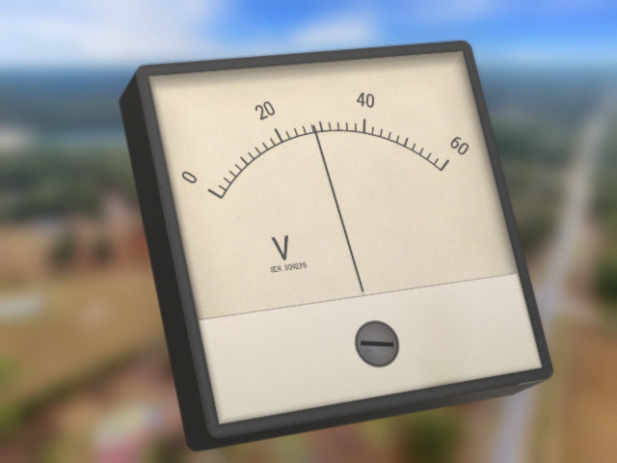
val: 28
